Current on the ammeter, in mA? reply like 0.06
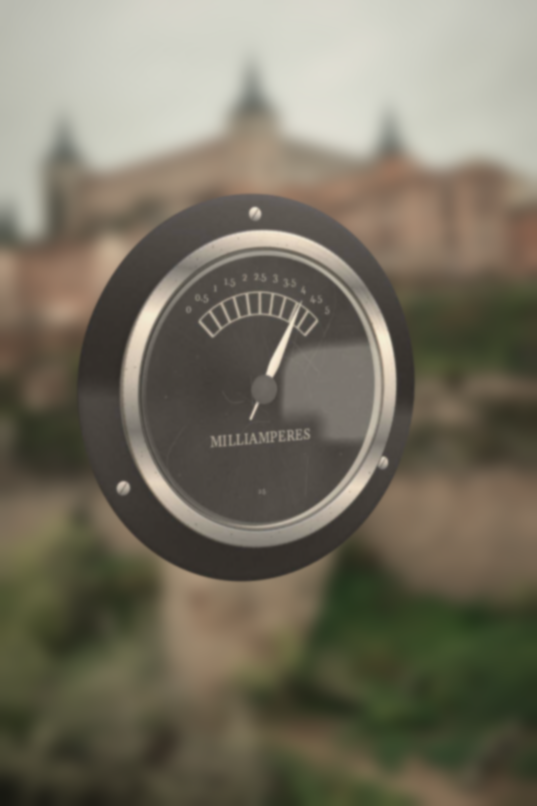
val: 4
